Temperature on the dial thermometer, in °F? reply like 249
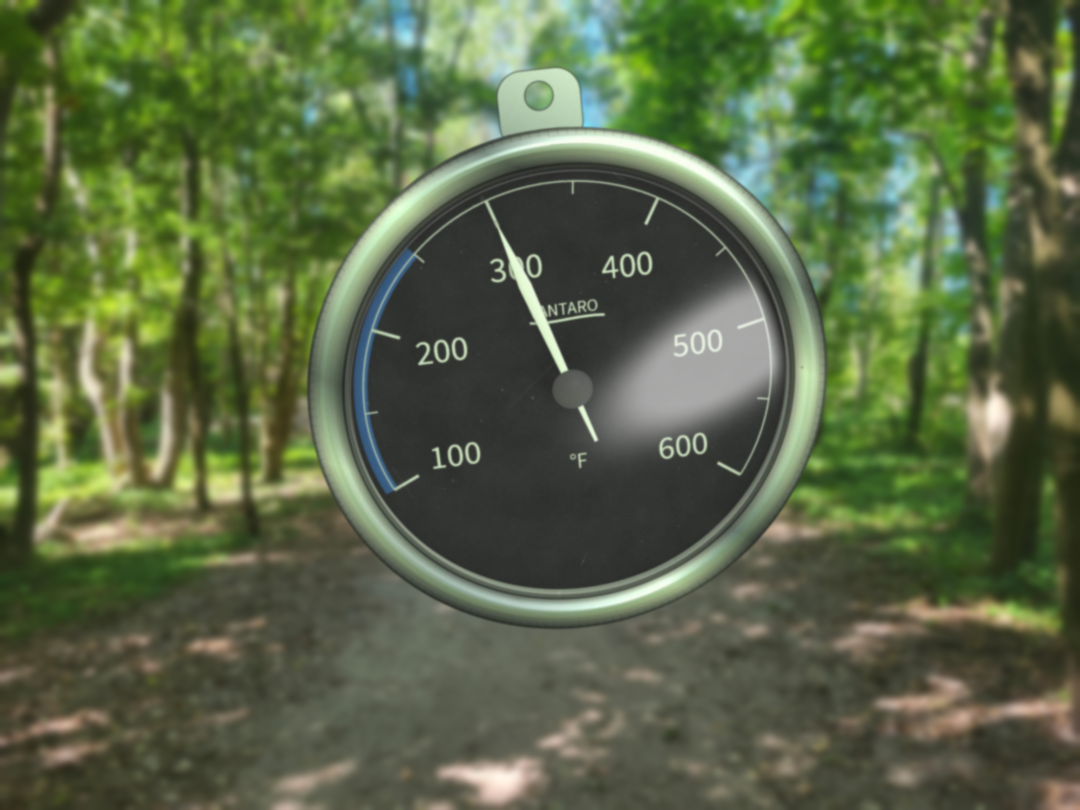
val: 300
